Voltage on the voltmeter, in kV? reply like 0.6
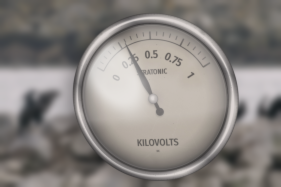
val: 0.3
